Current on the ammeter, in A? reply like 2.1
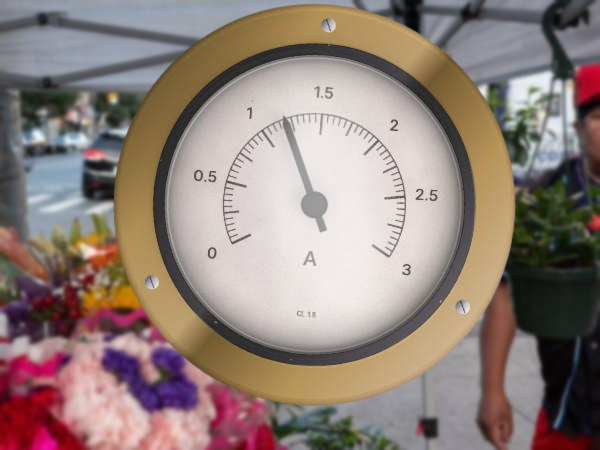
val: 1.2
